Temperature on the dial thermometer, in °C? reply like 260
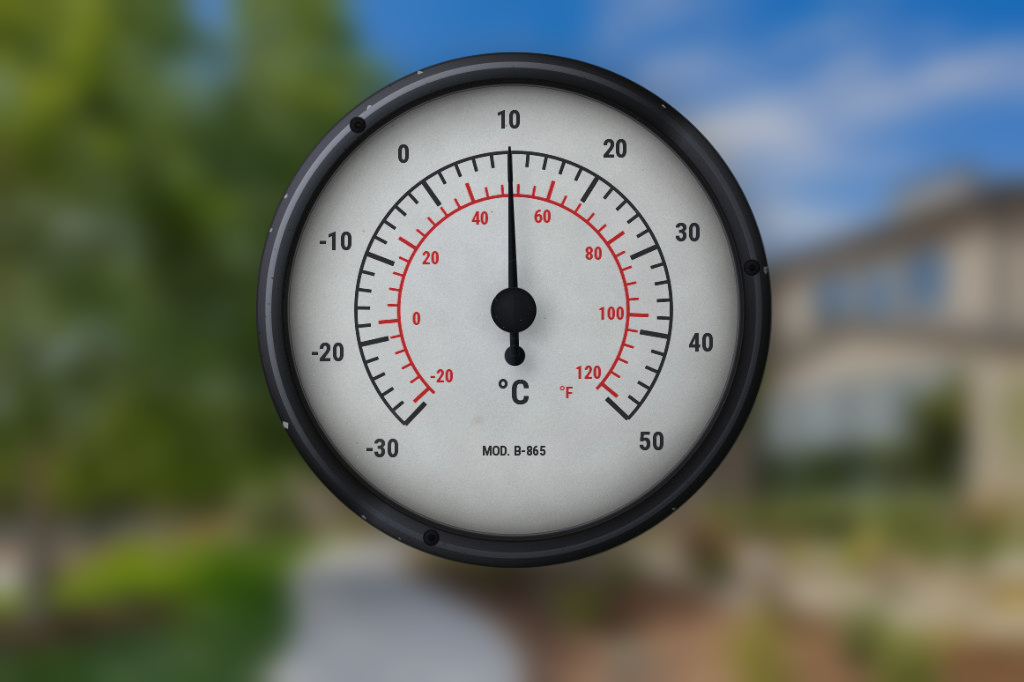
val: 10
